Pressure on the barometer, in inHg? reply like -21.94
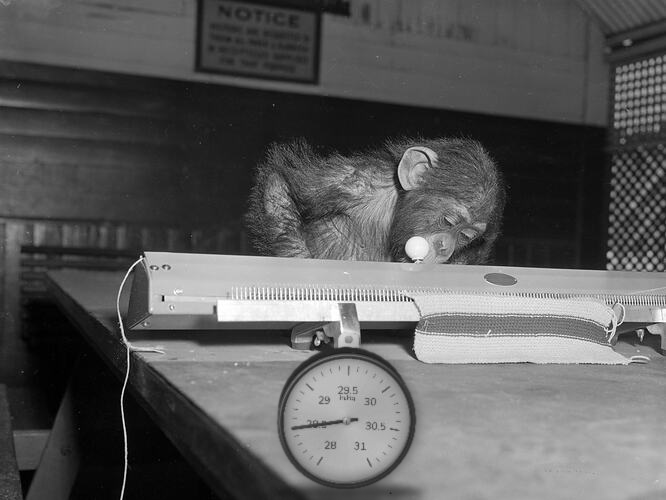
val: 28.5
